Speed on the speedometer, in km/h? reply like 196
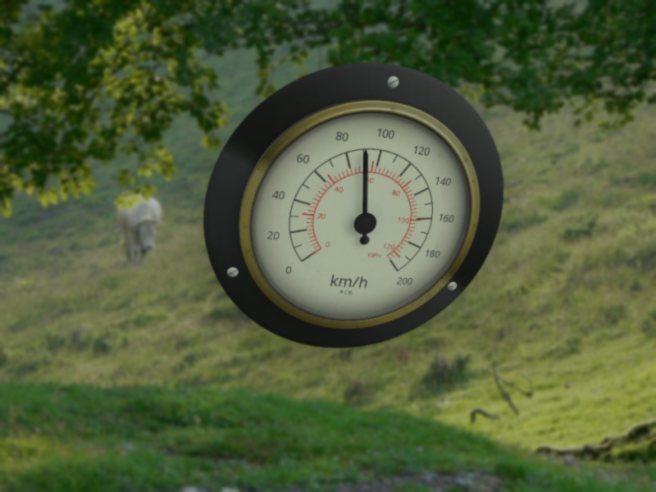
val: 90
